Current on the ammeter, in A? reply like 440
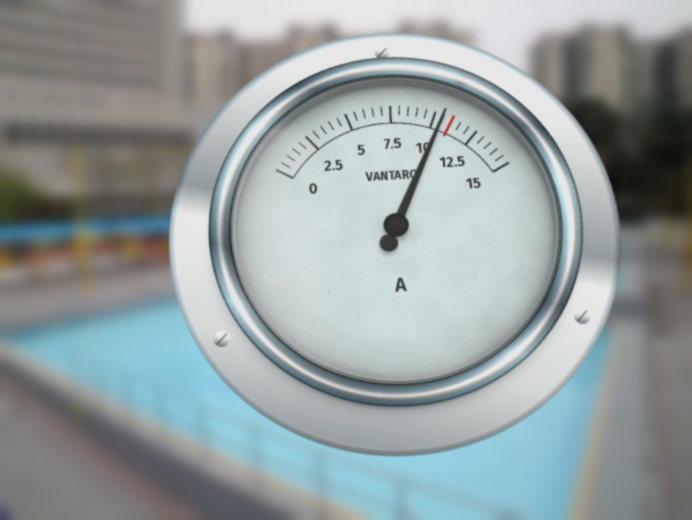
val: 10.5
